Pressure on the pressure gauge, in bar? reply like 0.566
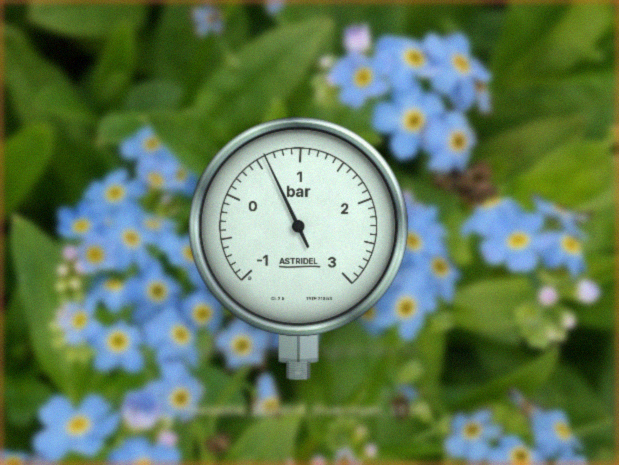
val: 0.6
